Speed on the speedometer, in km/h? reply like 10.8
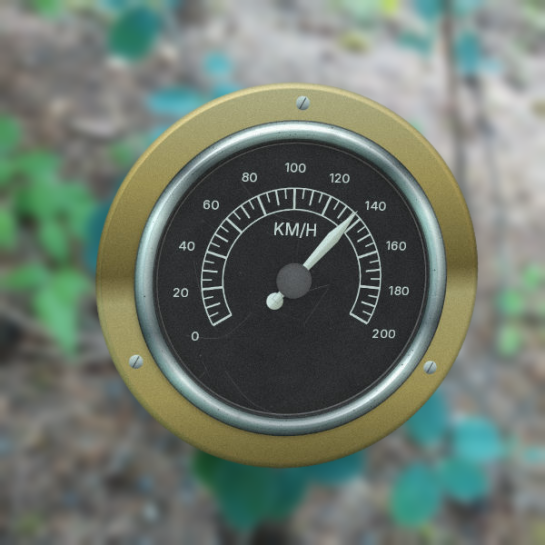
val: 135
